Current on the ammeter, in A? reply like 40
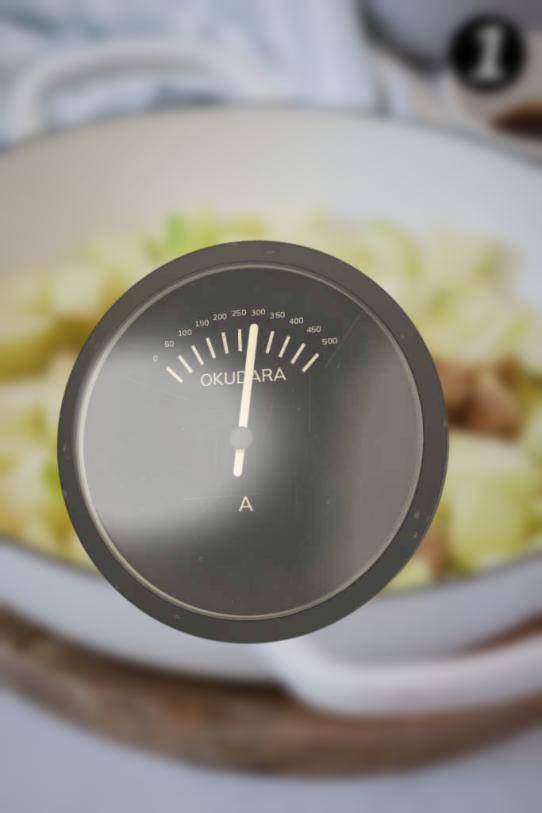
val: 300
